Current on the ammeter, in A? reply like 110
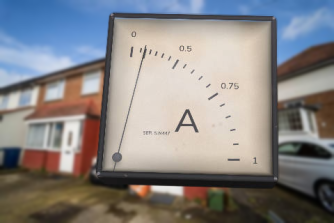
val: 0.25
